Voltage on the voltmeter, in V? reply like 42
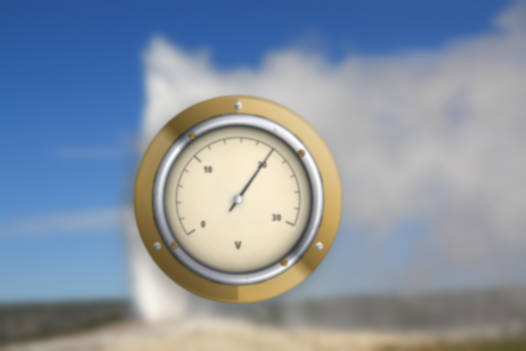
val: 20
